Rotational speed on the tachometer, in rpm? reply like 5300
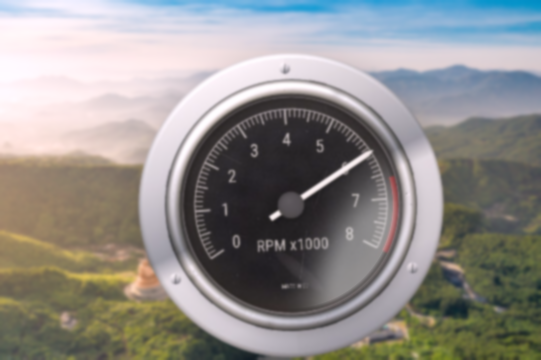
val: 6000
